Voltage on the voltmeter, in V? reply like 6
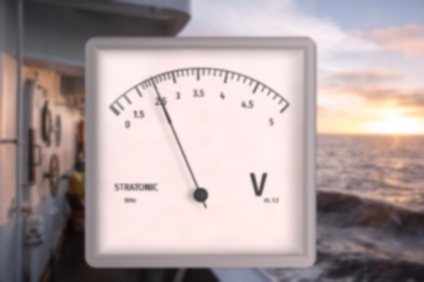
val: 2.5
